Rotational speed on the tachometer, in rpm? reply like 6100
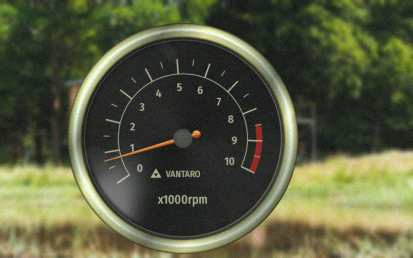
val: 750
